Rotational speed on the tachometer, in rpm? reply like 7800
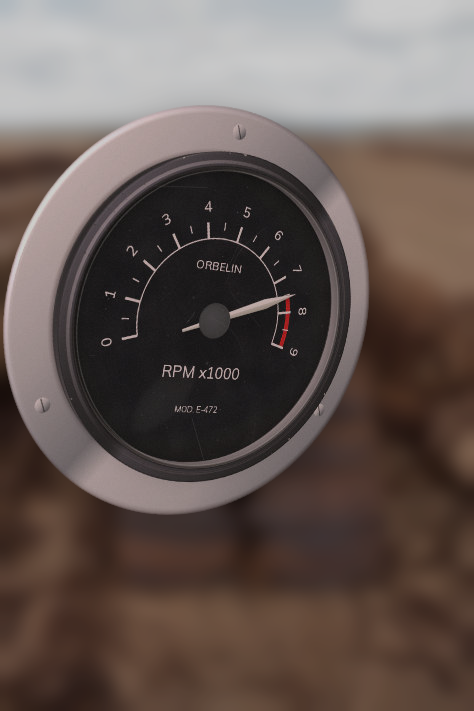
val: 7500
